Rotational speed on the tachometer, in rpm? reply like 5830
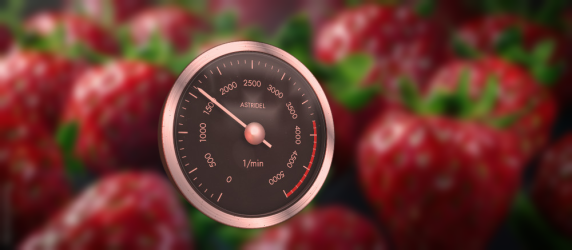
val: 1600
